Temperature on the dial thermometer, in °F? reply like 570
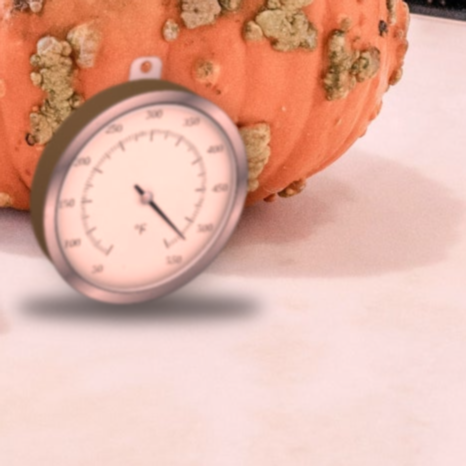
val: 525
